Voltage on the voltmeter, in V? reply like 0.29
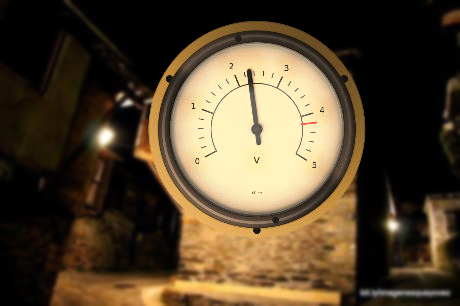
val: 2.3
